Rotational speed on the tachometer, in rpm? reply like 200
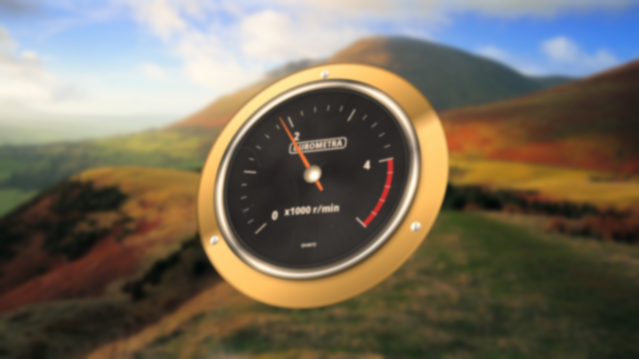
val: 1900
